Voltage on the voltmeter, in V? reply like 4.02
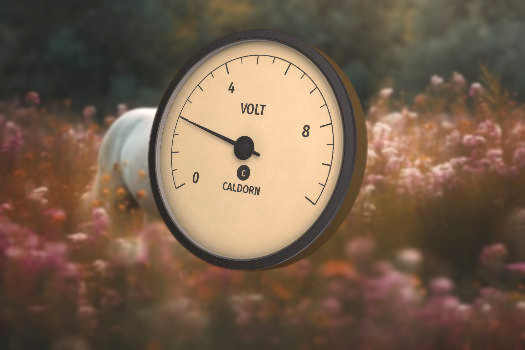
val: 2
